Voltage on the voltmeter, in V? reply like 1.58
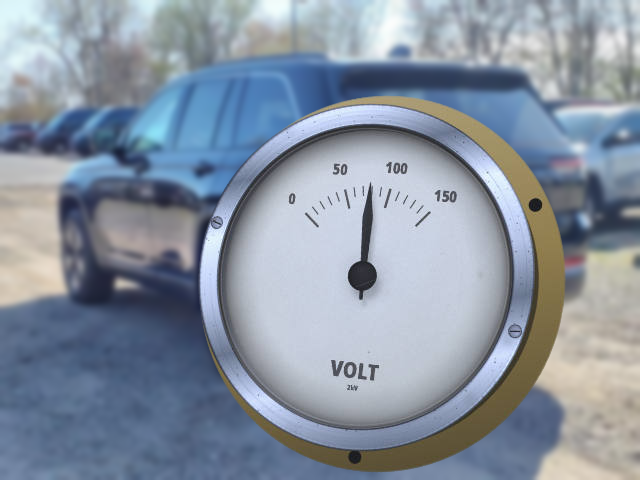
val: 80
